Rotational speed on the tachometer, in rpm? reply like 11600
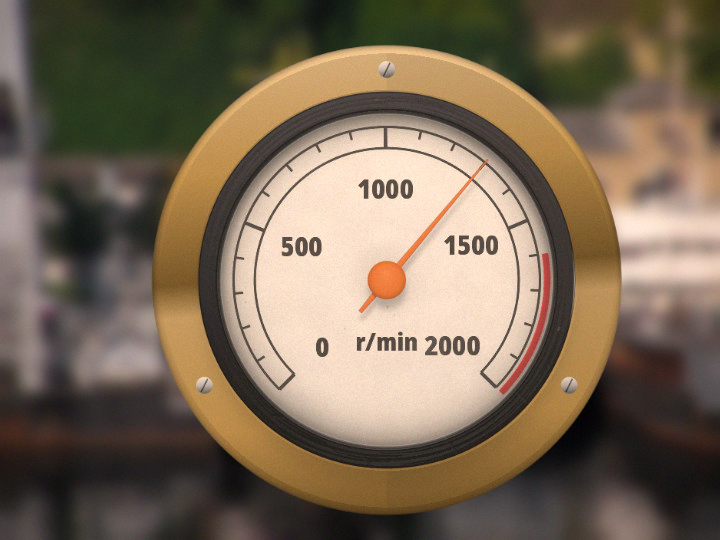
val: 1300
